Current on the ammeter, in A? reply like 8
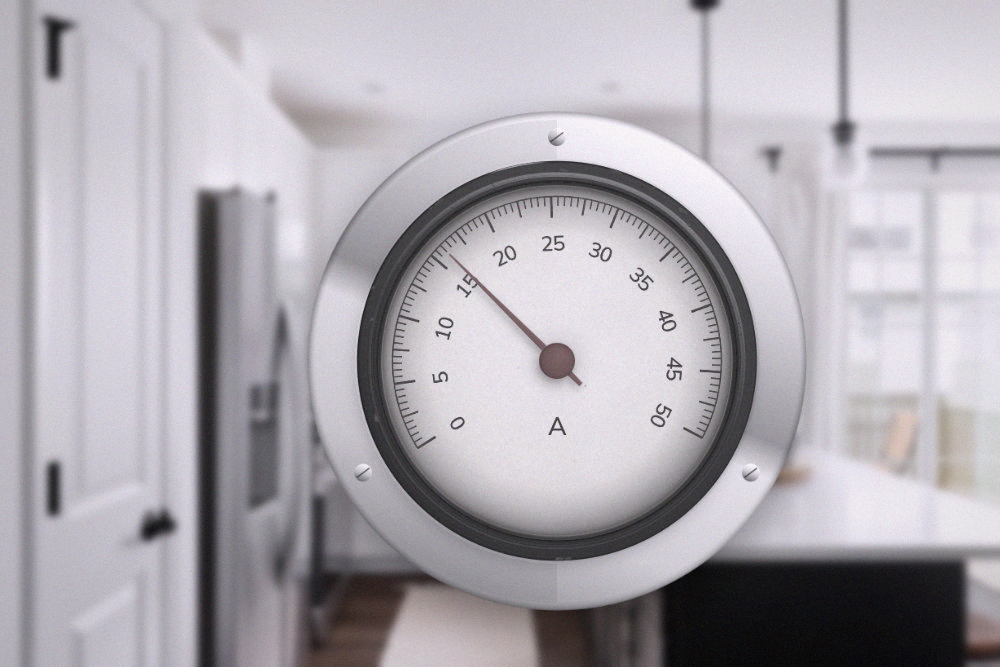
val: 16
